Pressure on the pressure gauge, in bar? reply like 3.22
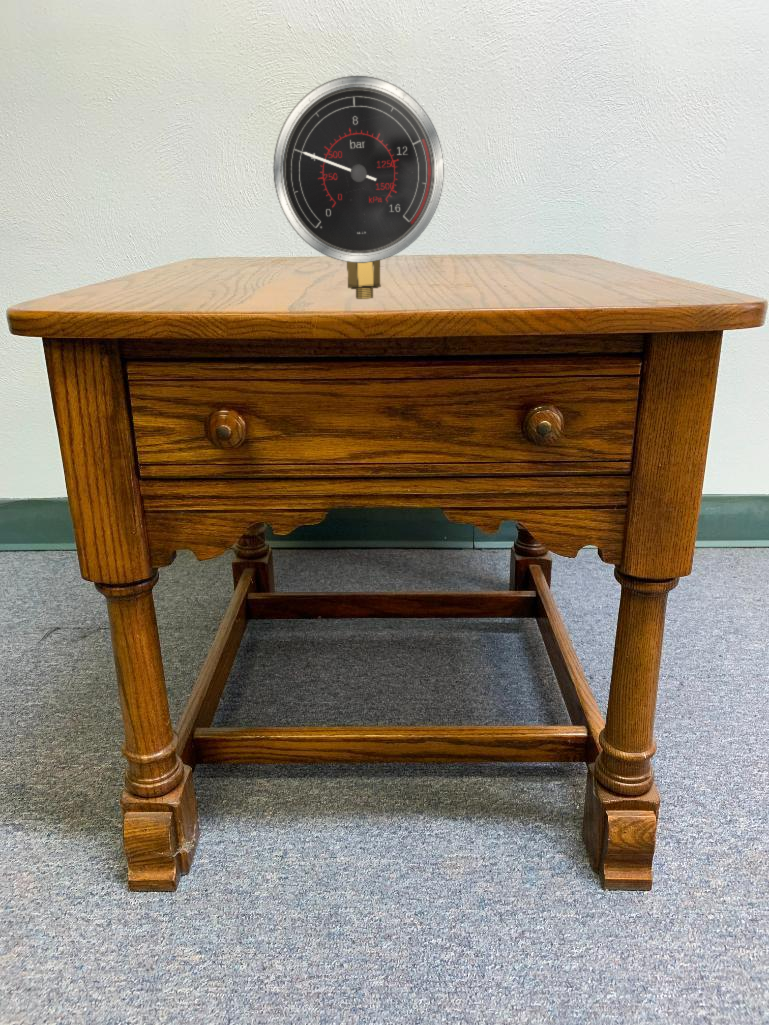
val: 4
